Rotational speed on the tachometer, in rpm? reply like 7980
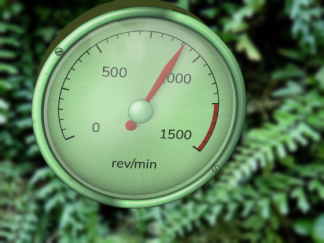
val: 900
